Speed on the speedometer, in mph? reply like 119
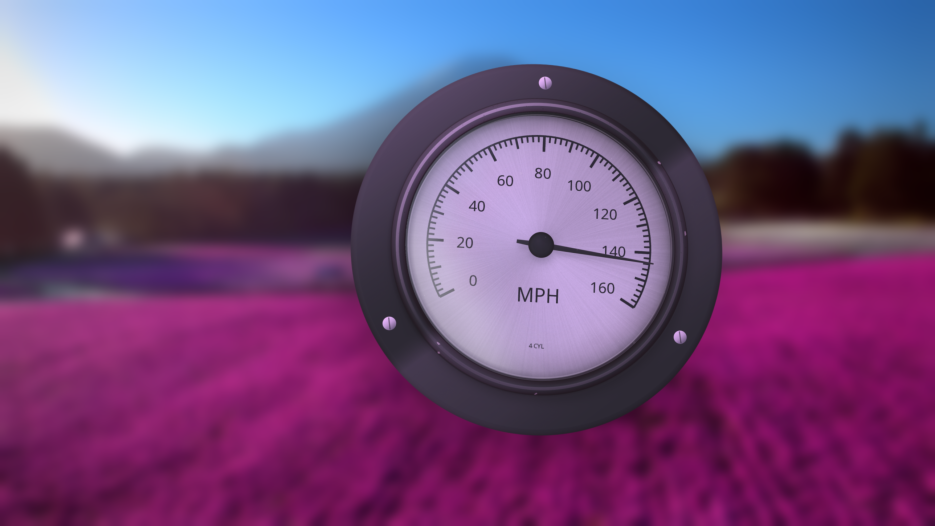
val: 144
